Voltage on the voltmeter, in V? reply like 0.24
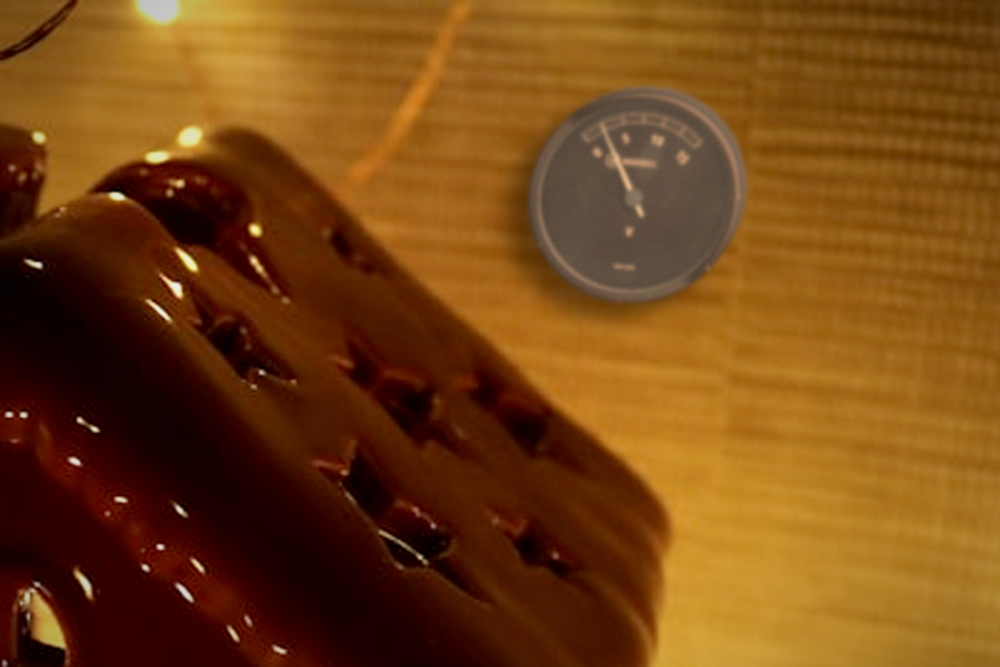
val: 2.5
